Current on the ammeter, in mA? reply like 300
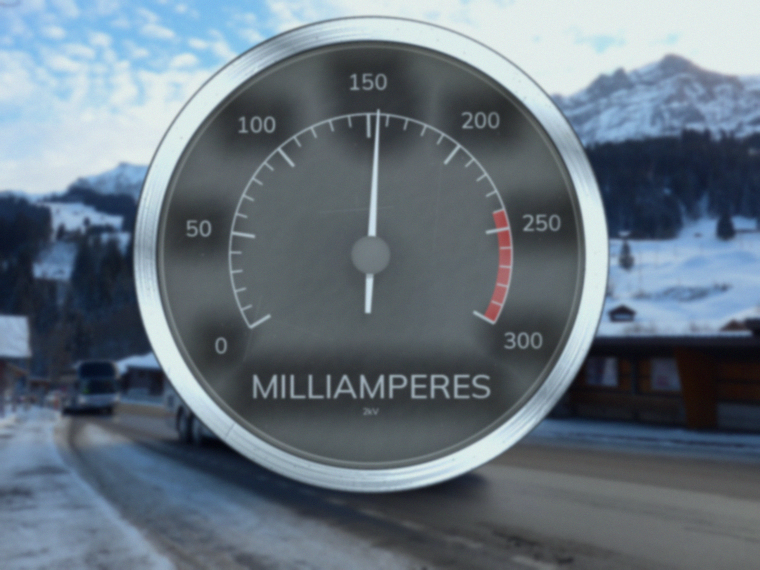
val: 155
